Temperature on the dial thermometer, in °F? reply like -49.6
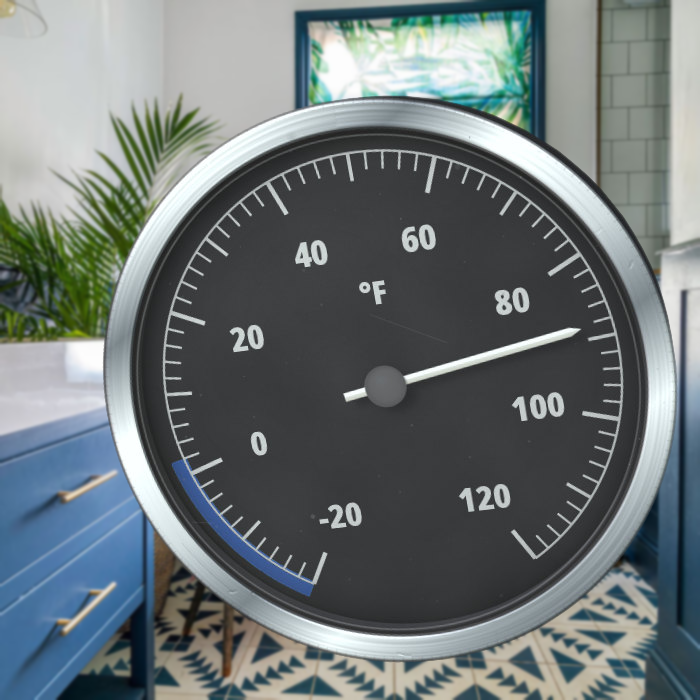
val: 88
